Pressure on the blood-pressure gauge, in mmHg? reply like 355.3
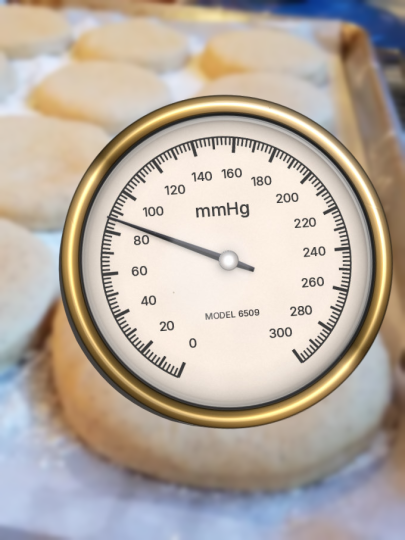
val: 86
